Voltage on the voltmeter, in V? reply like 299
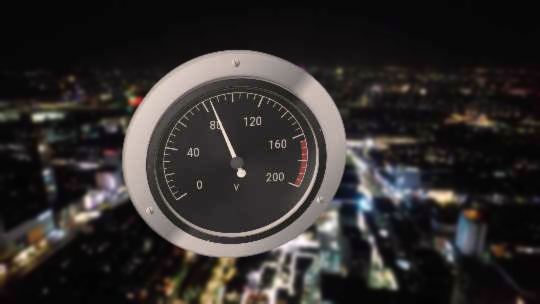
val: 85
